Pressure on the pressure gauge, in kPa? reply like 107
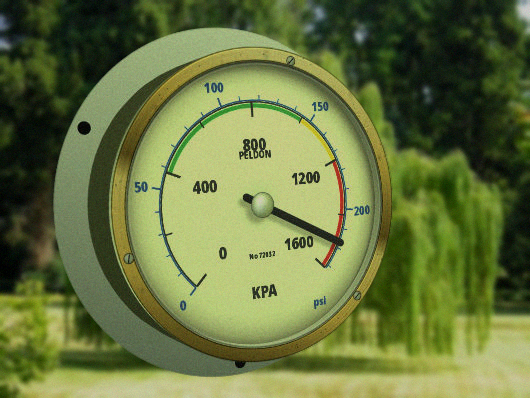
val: 1500
